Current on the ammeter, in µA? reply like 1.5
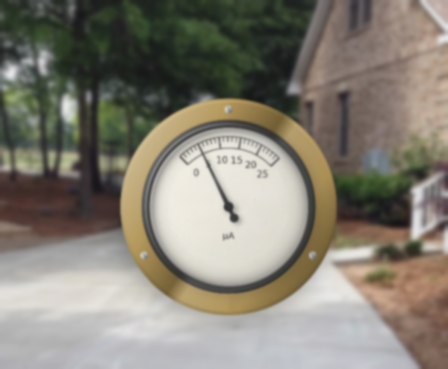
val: 5
